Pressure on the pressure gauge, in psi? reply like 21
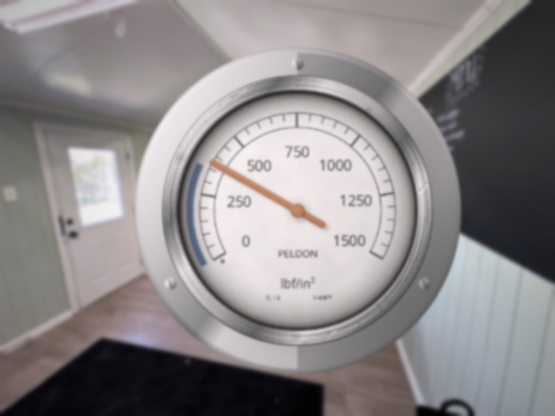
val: 375
